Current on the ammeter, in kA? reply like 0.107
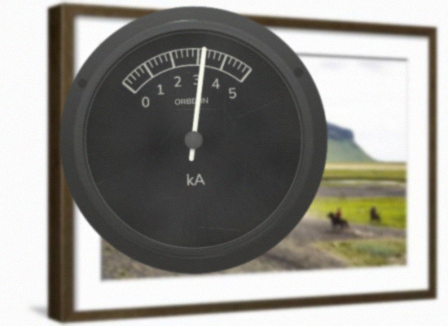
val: 3.2
